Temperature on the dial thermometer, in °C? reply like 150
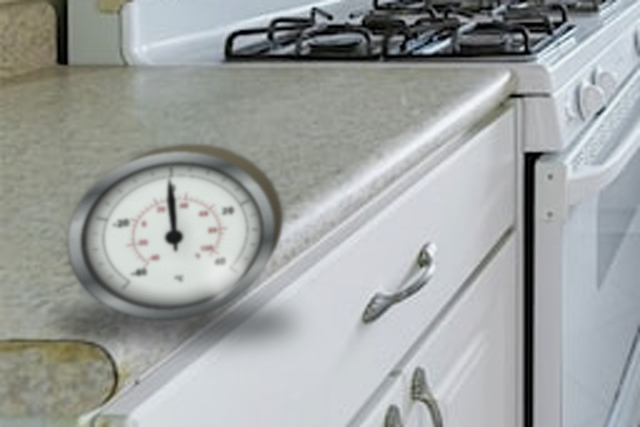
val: 0
